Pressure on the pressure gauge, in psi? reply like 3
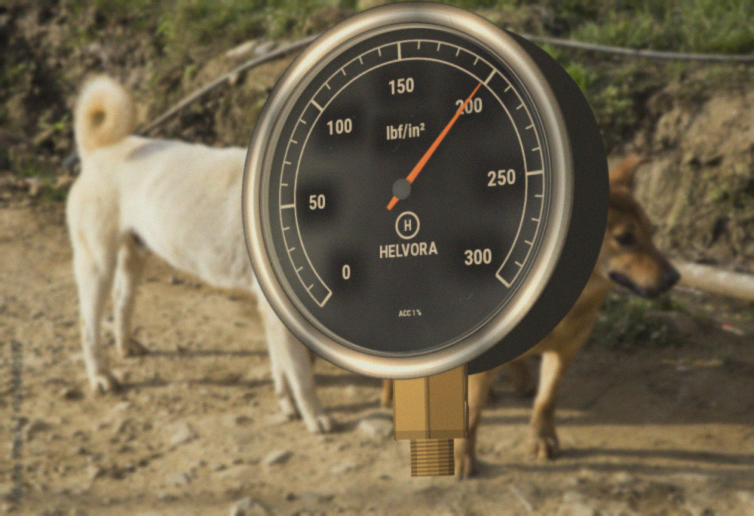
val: 200
